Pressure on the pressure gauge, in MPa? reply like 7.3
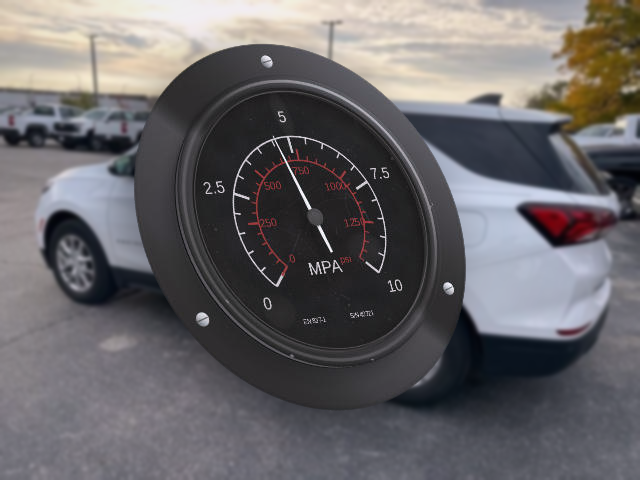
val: 4.5
